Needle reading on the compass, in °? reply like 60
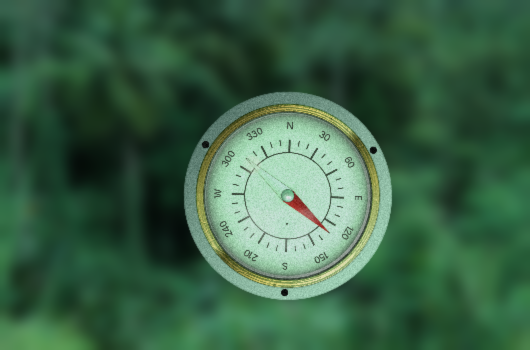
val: 130
